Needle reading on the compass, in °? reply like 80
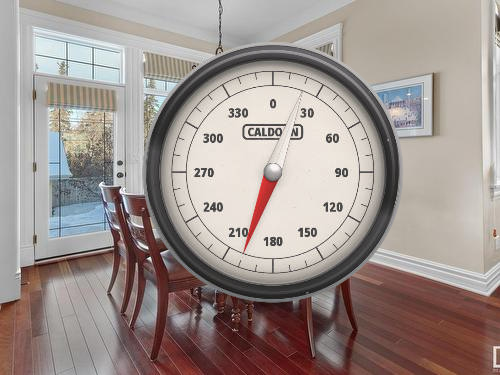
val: 200
